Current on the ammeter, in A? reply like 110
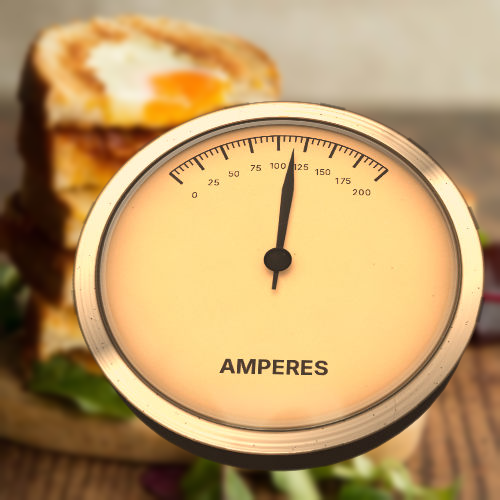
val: 115
